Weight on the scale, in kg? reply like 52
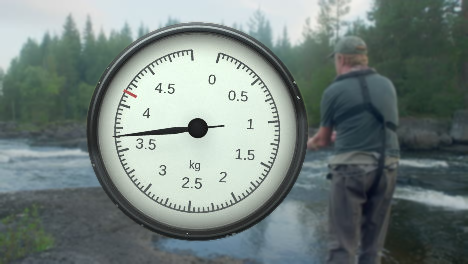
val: 3.65
